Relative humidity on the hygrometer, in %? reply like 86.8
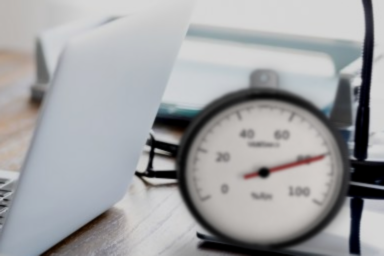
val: 80
